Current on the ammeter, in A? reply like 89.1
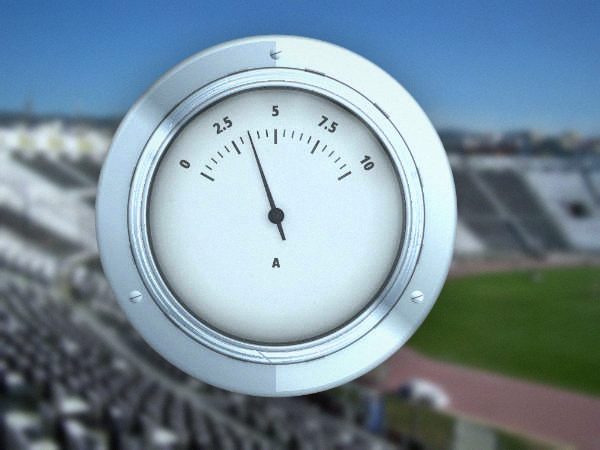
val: 3.5
